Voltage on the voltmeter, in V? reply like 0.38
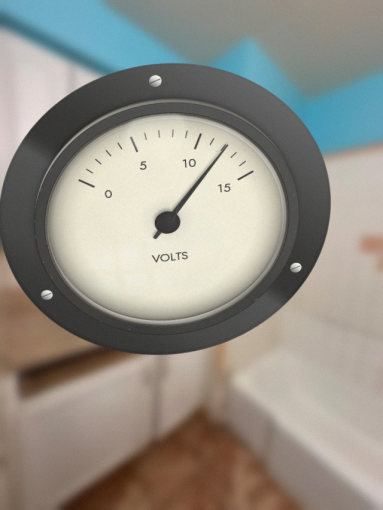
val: 12
